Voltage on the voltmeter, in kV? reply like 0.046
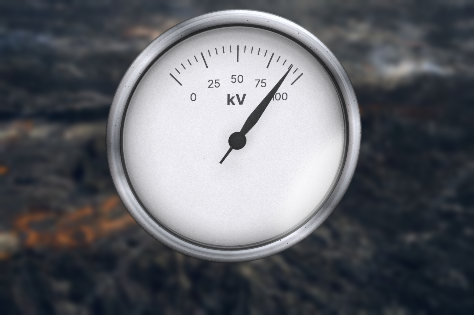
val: 90
